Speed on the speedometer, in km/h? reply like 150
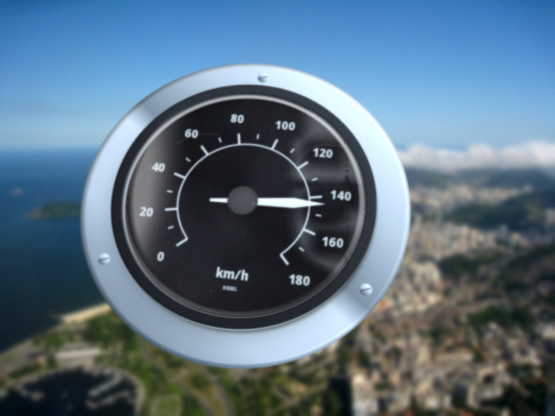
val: 145
